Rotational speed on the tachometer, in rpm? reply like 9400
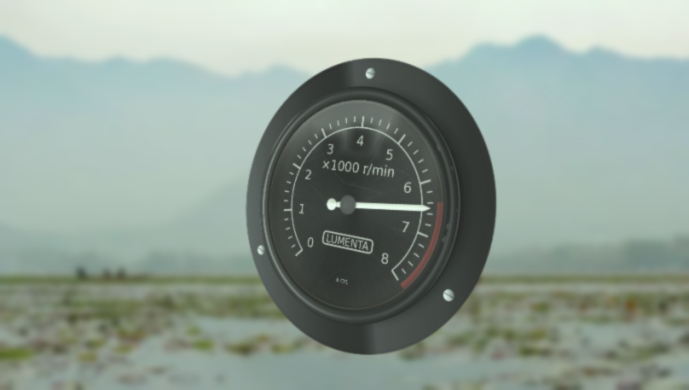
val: 6500
